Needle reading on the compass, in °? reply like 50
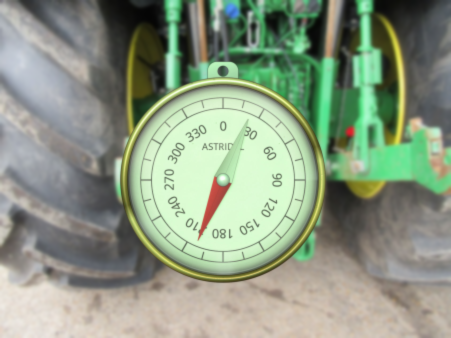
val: 202.5
